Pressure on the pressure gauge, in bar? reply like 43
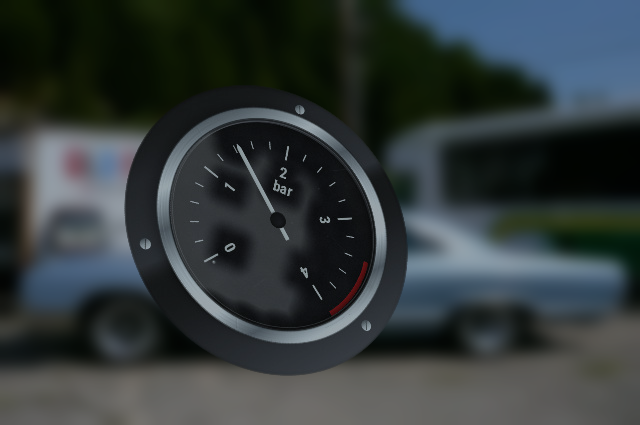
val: 1.4
